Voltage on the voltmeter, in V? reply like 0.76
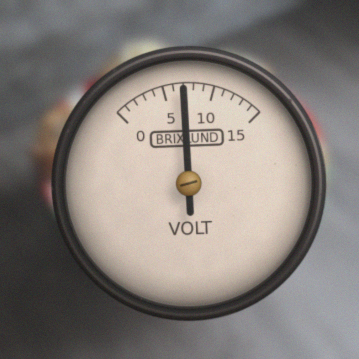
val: 7
